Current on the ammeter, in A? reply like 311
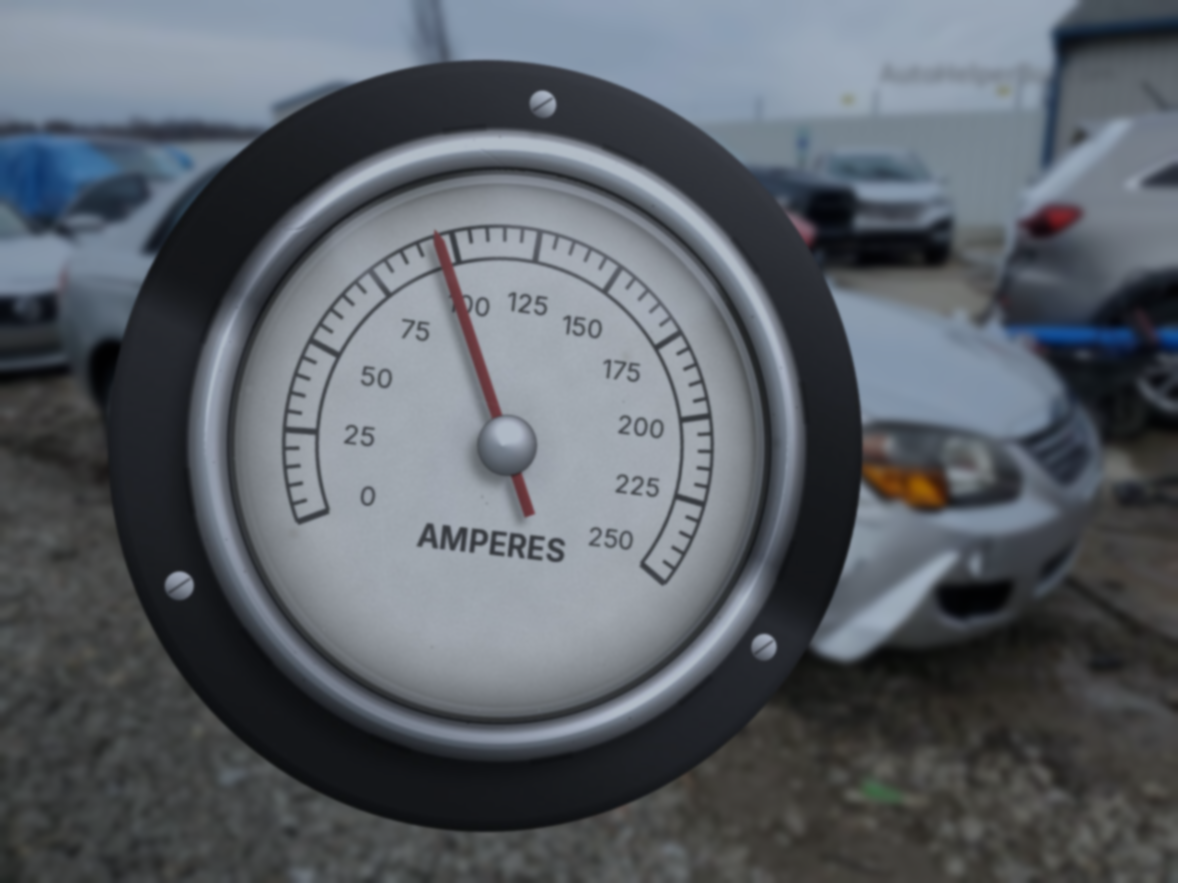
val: 95
